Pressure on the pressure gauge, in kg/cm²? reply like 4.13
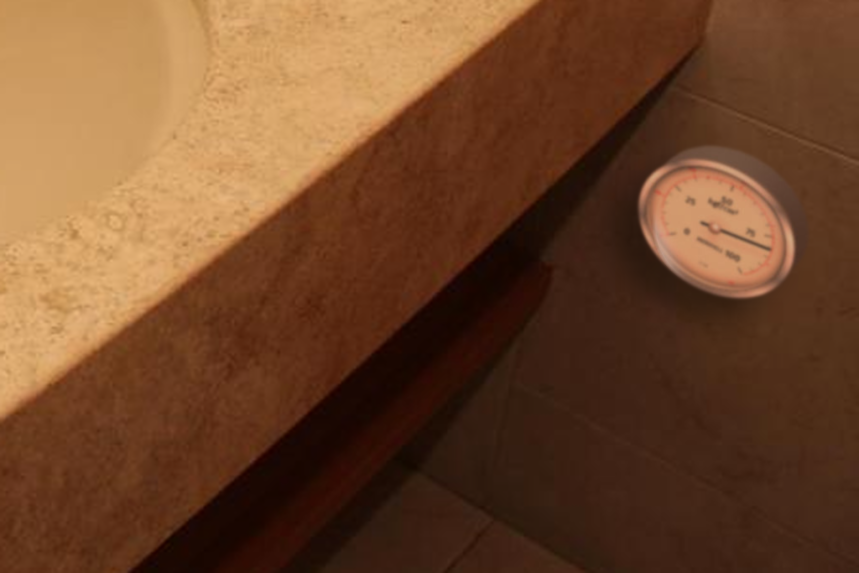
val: 80
